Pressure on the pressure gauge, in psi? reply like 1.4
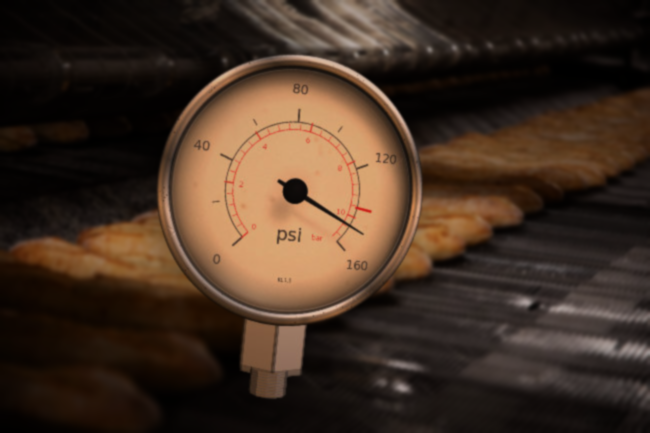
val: 150
